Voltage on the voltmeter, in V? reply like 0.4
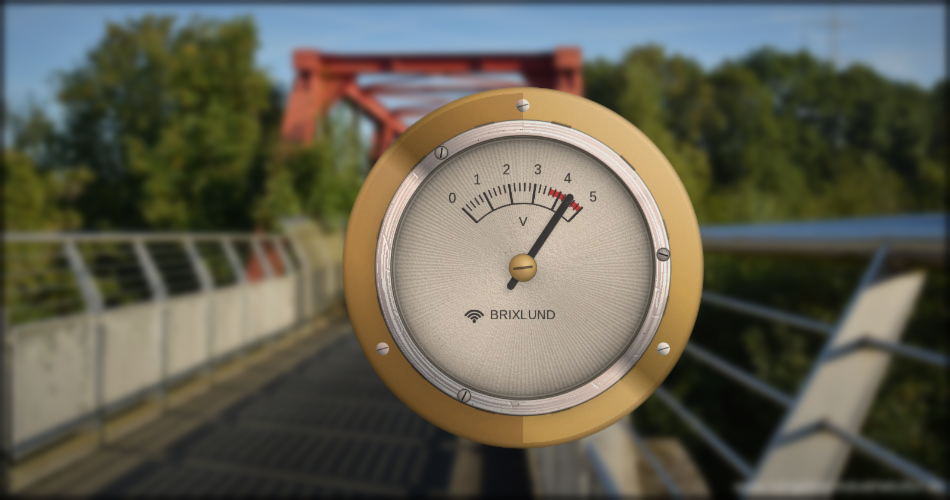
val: 4.4
